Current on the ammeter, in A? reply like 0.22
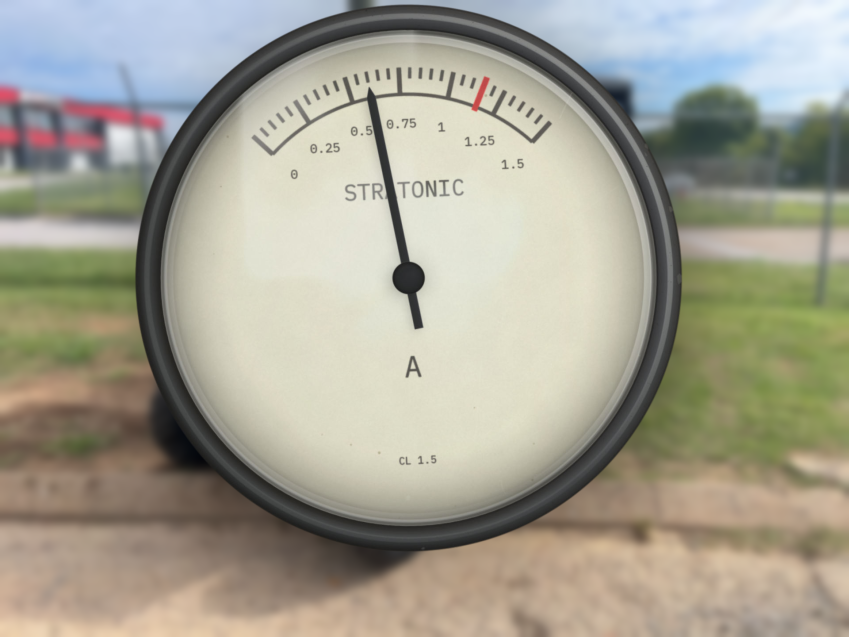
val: 0.6
